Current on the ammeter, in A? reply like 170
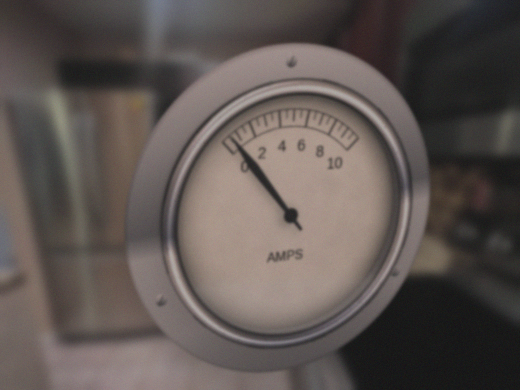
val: 0.5
